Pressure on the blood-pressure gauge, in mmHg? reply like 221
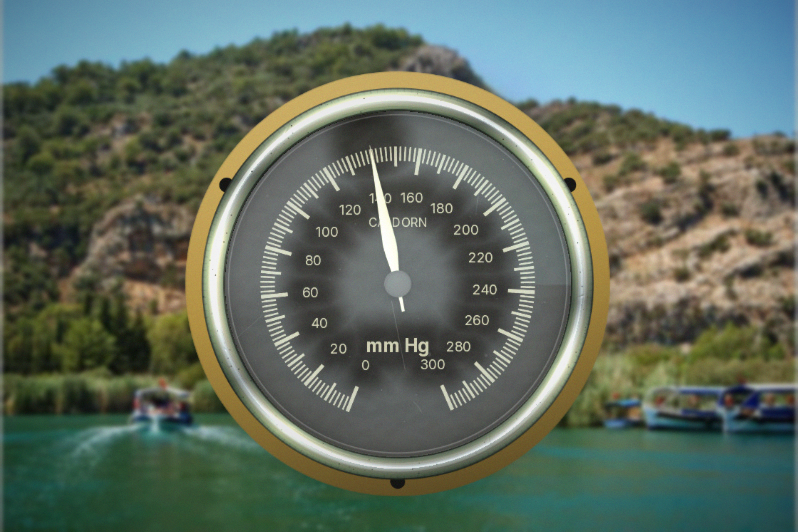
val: 140
